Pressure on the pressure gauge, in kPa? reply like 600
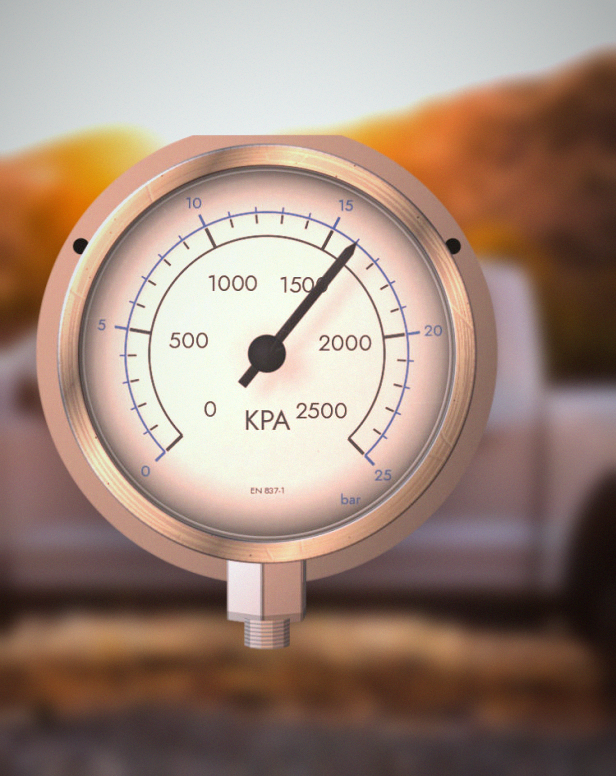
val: 1600
